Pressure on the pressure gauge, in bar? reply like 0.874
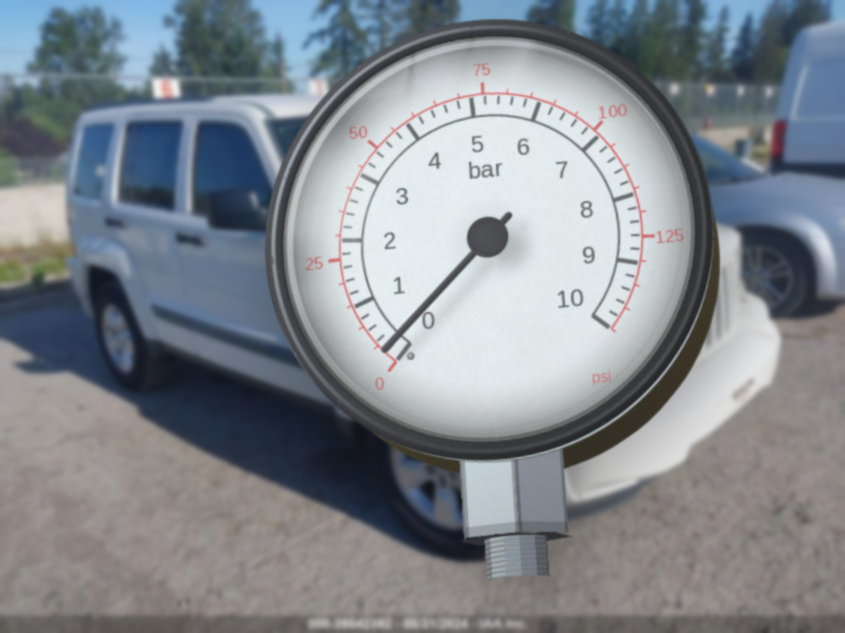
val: 0.2
